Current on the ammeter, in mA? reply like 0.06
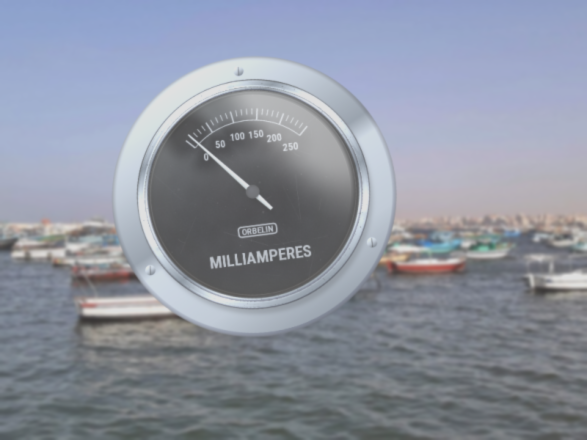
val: 10
